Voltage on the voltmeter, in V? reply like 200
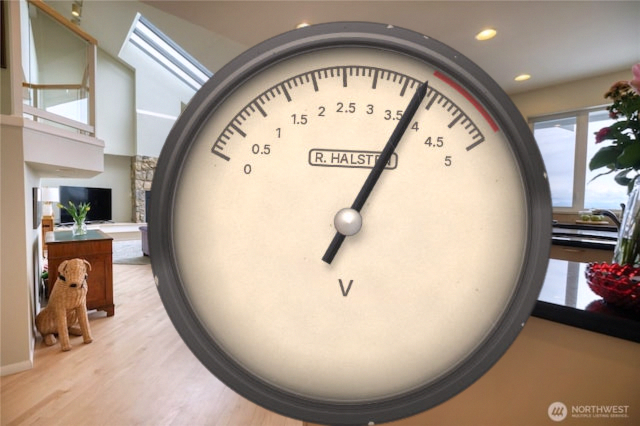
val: 3.8
